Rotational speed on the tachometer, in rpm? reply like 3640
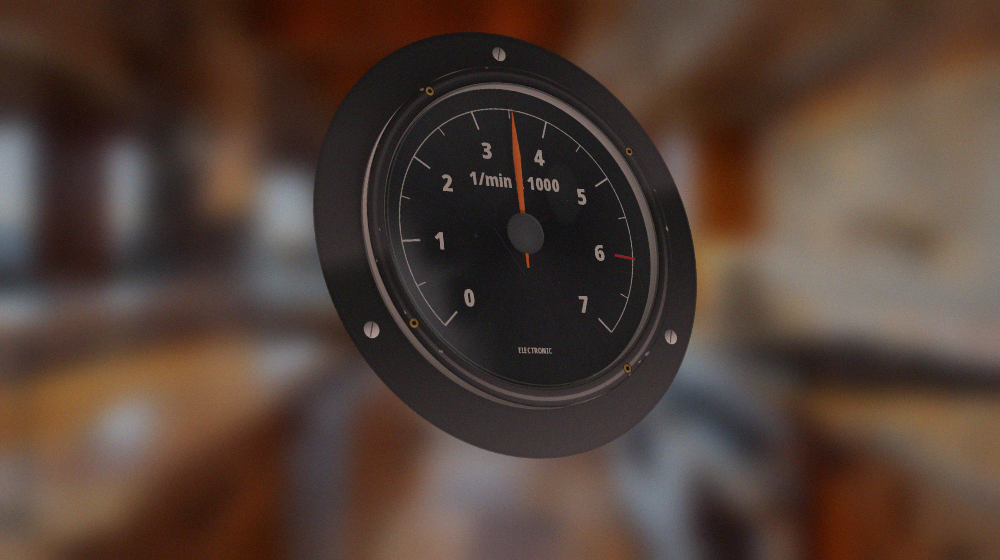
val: 3500
